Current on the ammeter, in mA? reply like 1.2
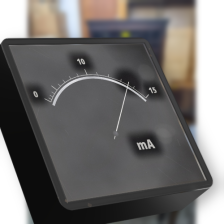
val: 13.5
